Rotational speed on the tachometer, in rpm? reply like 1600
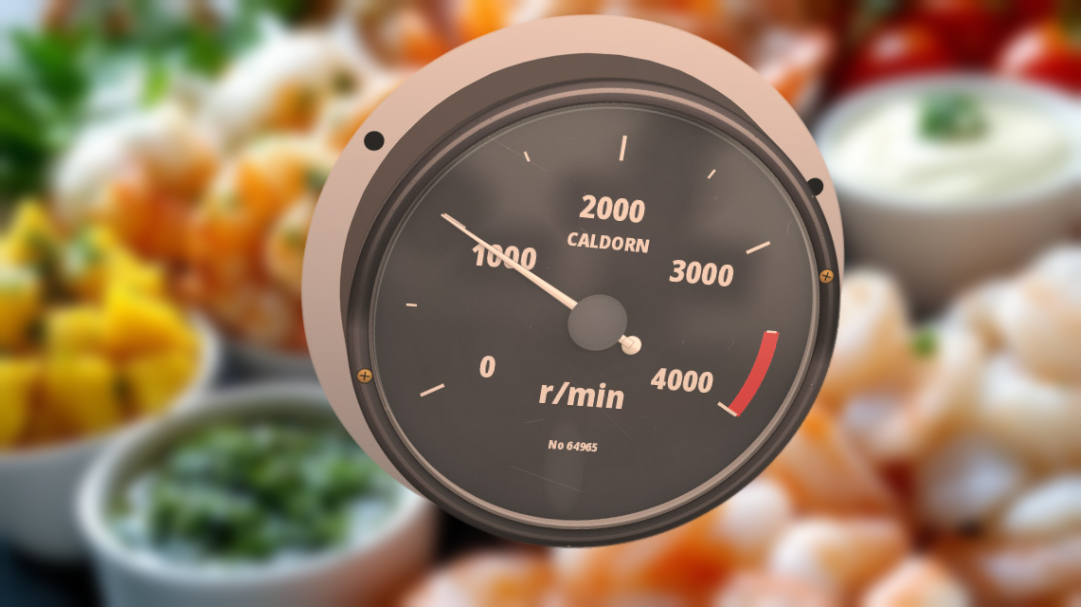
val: 1000
